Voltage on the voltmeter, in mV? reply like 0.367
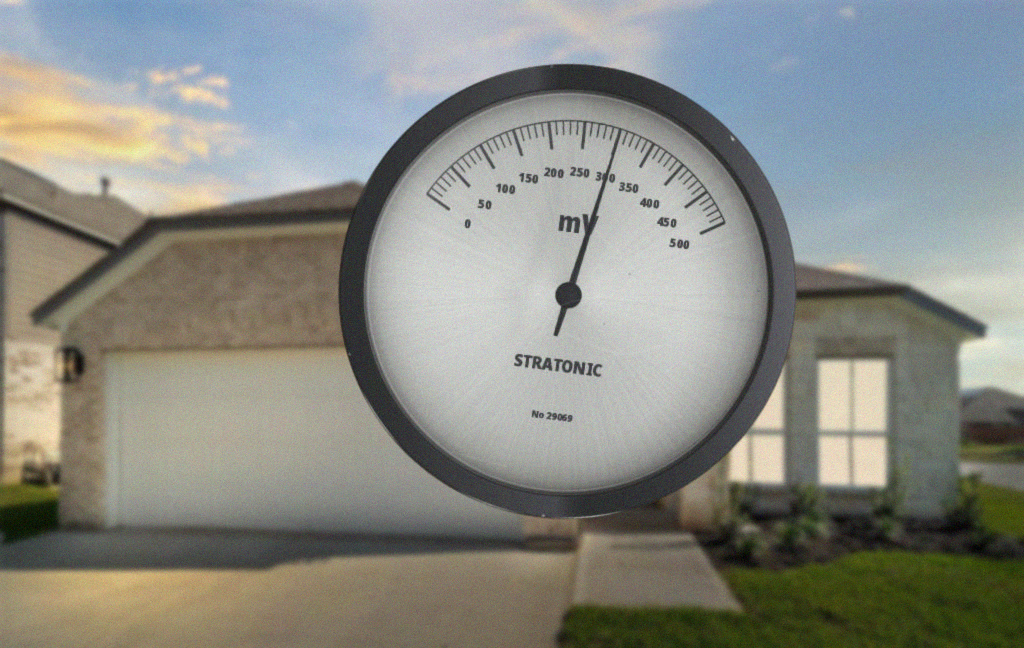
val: 300
